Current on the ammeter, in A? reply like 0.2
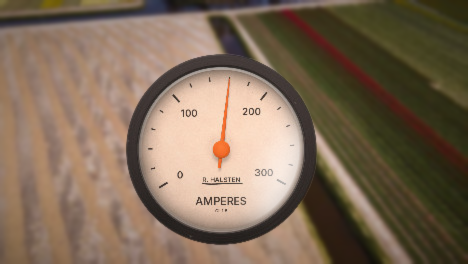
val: 160
